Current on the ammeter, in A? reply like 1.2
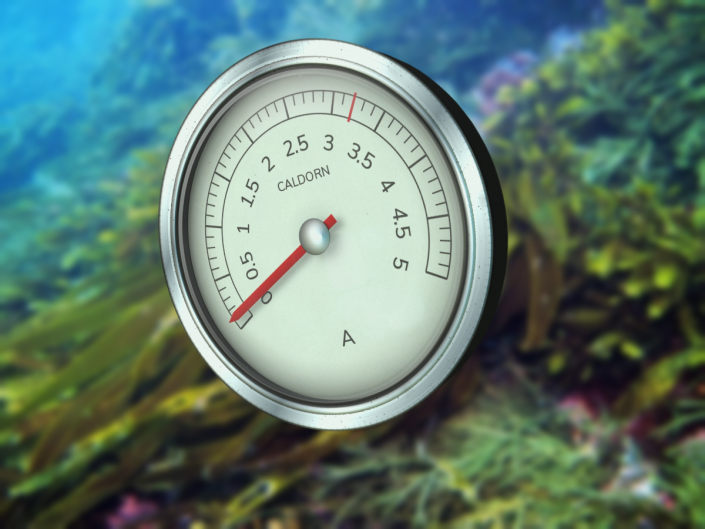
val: 0.1
